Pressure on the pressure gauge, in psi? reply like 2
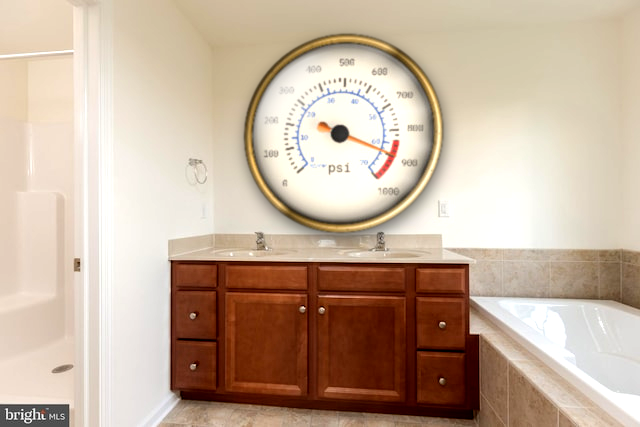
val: 900
